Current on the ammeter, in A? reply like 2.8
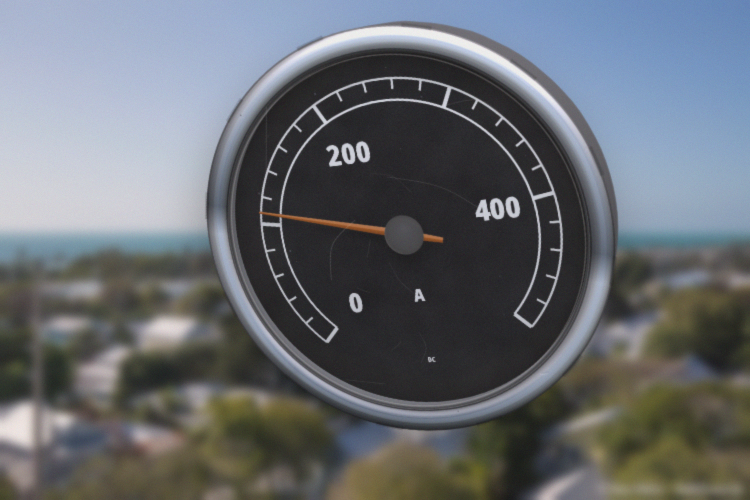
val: 110
